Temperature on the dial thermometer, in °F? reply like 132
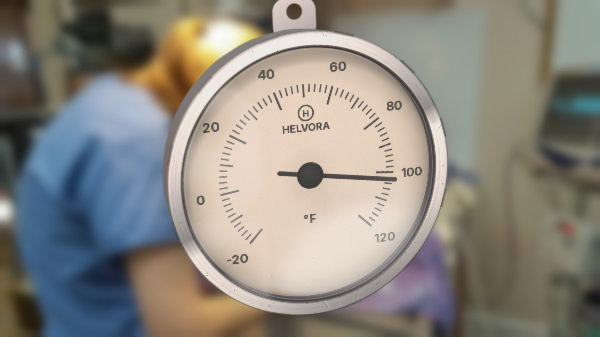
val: 102
